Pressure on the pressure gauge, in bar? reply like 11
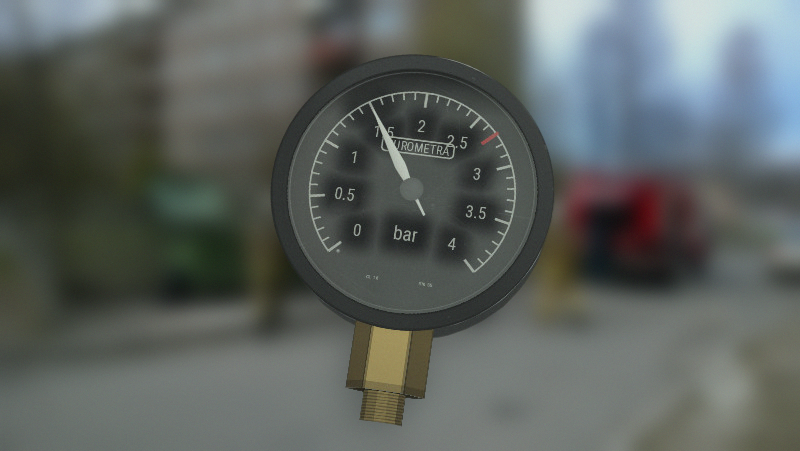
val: 1.5
